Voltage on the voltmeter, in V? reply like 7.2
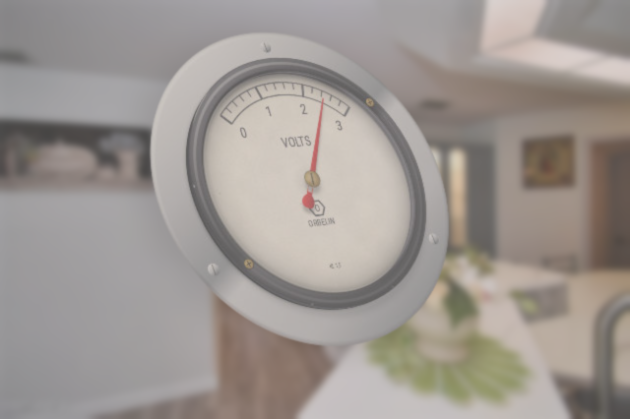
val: 2.4
